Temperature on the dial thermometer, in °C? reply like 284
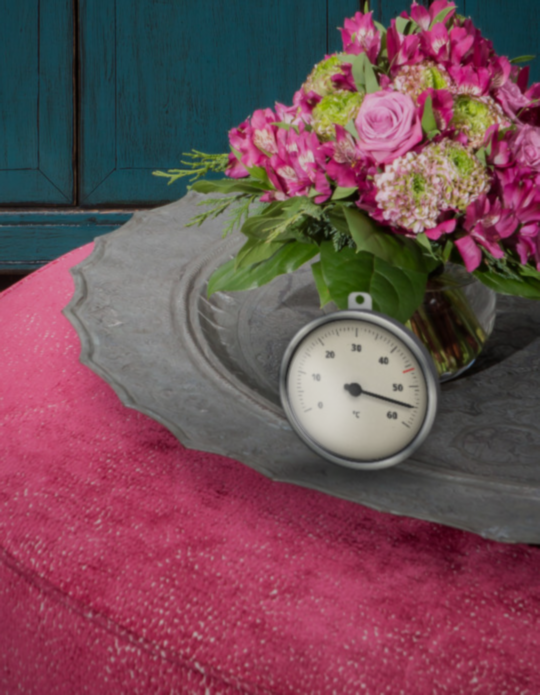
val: 55
